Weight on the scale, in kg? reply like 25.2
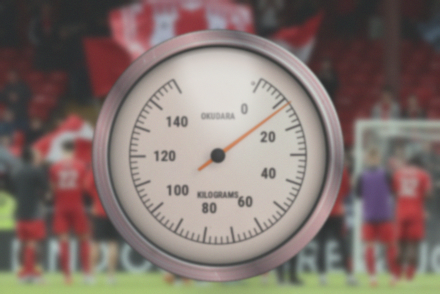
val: 12
